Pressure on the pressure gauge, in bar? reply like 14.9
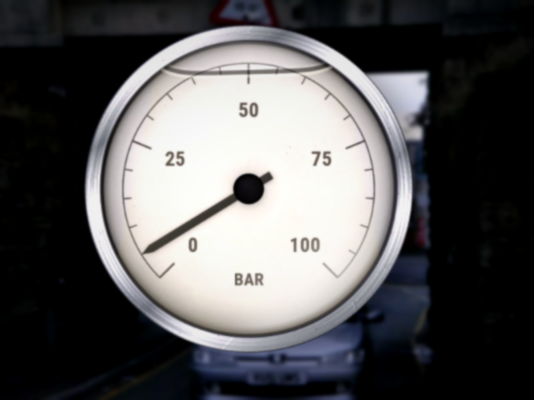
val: 5
